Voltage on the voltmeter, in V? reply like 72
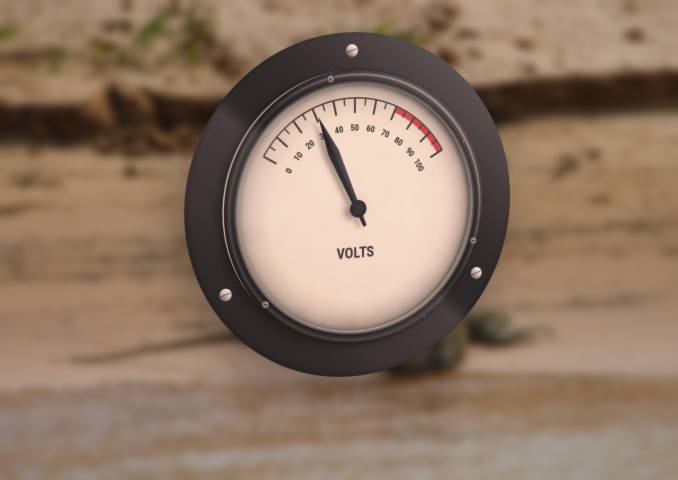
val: 30
